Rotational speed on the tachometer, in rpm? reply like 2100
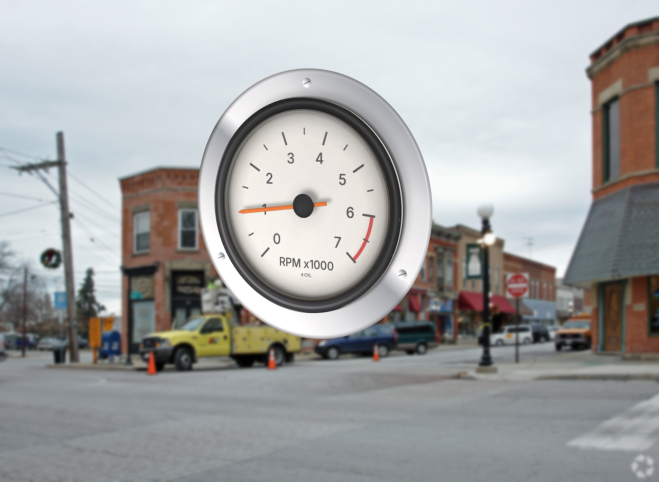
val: 1000
